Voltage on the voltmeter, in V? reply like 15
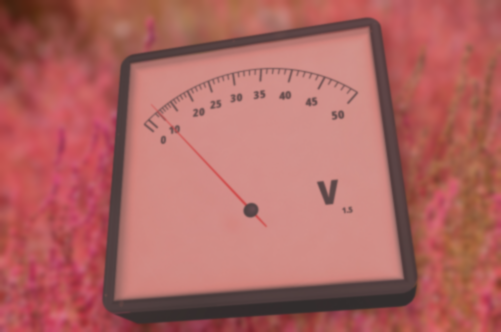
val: 10
